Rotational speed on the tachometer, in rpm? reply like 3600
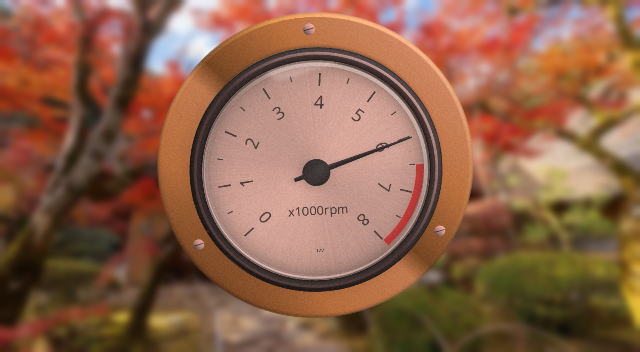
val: 6000
